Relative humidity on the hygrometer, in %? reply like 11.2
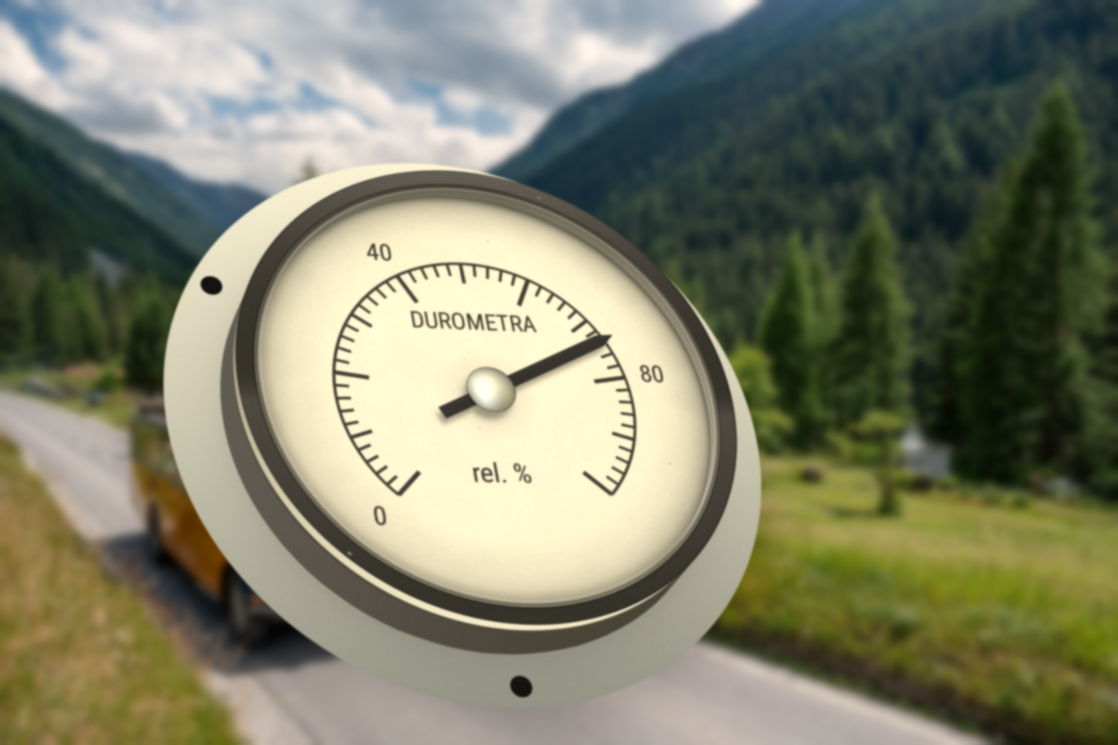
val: 74
